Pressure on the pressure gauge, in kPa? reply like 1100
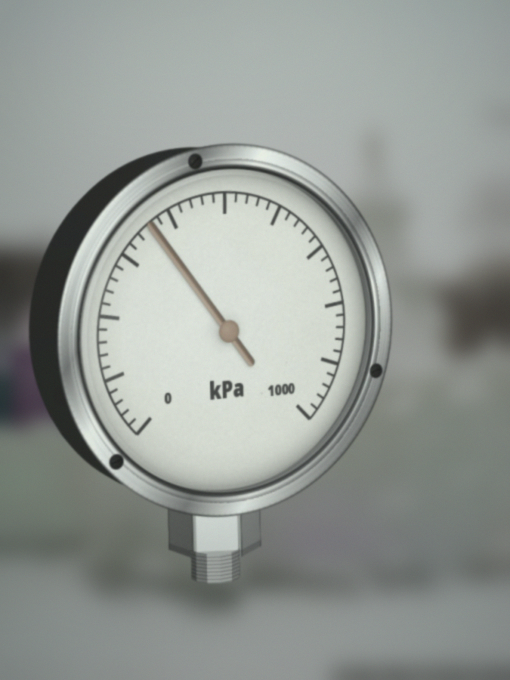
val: 360
